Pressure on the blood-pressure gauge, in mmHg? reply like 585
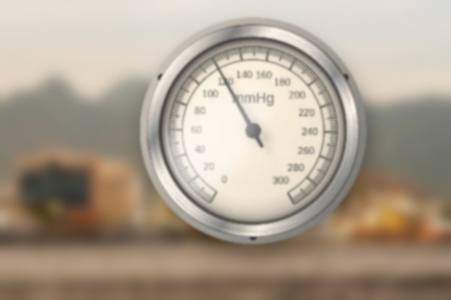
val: 120
